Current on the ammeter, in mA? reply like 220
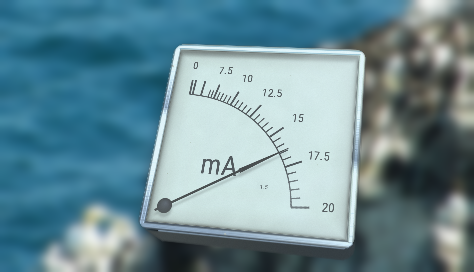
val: 16.5
